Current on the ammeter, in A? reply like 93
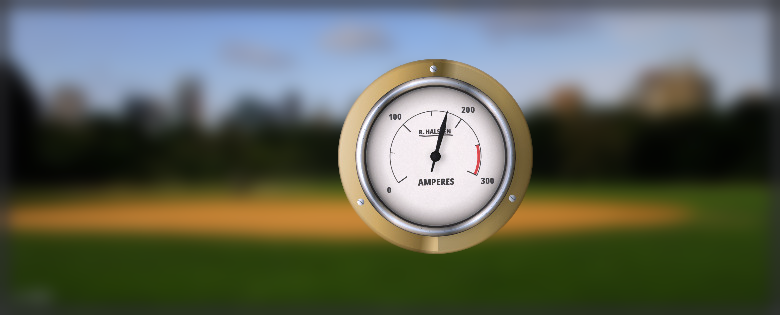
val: 175
